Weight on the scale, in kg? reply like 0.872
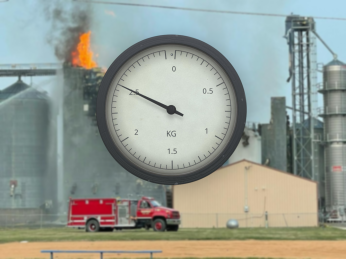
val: 2.5
